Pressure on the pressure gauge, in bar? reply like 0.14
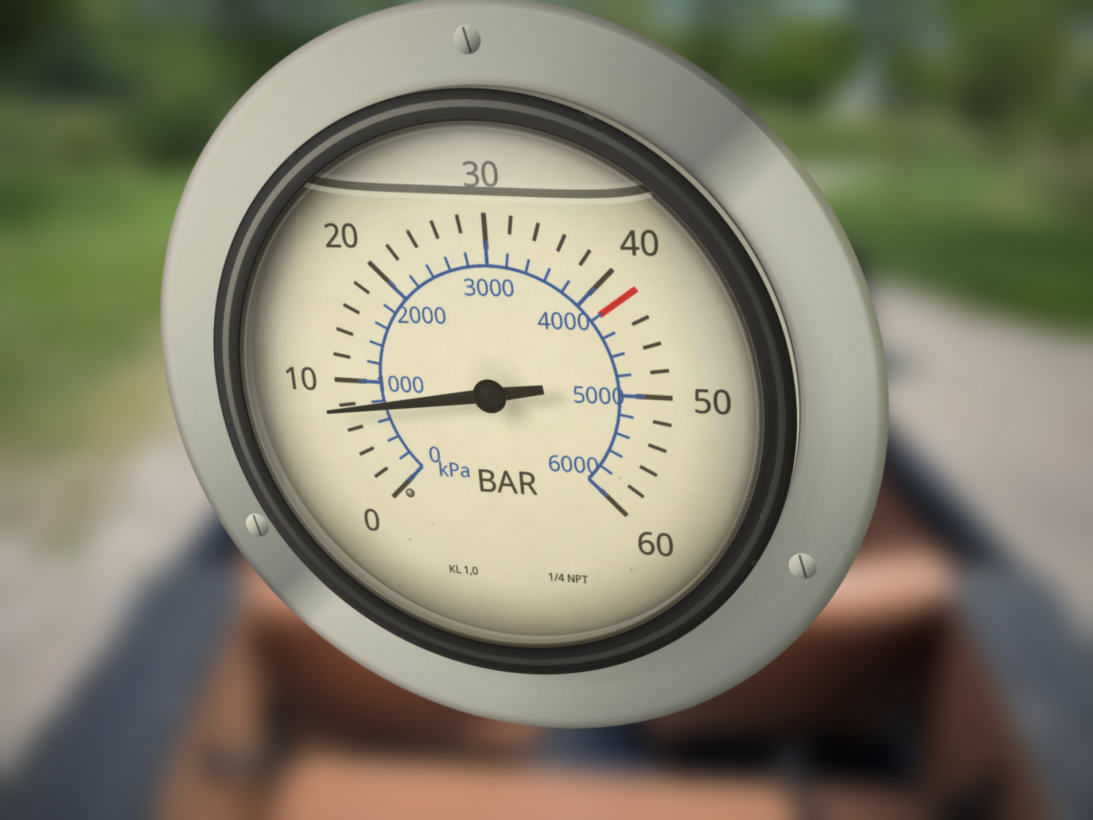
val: 8
